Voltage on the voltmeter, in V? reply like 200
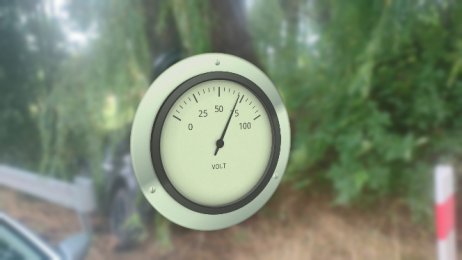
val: 70
